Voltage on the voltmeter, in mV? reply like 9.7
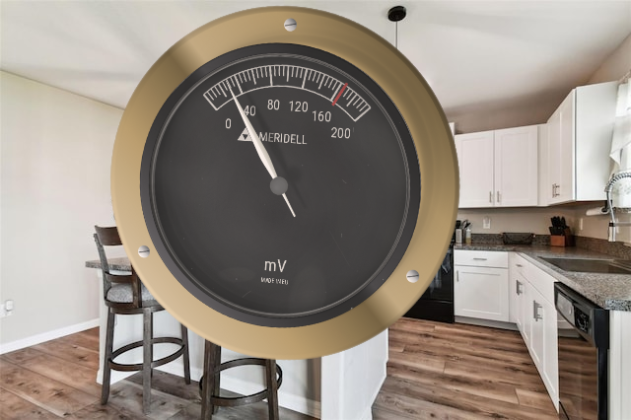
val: 30
